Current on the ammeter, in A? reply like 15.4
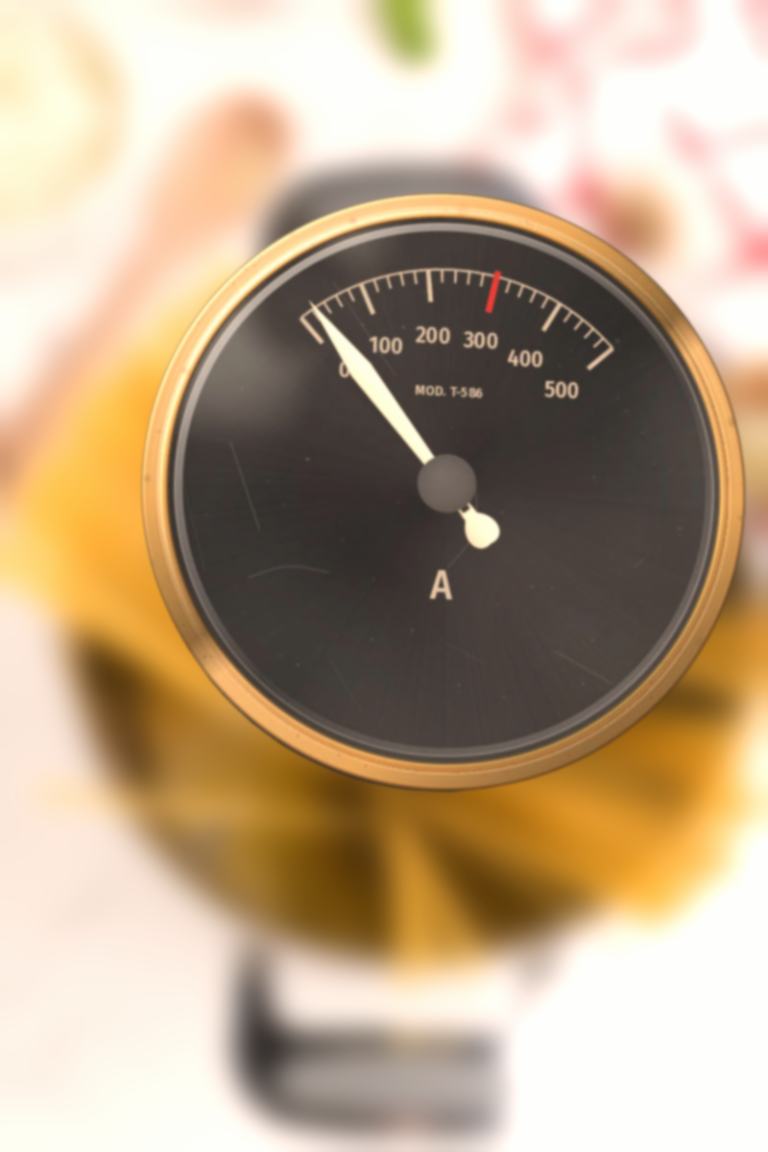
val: 20
